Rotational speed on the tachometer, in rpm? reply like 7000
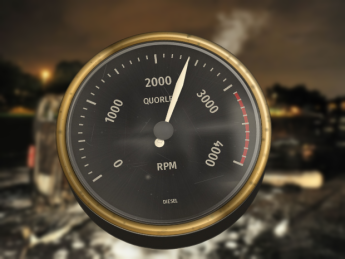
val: 2400
